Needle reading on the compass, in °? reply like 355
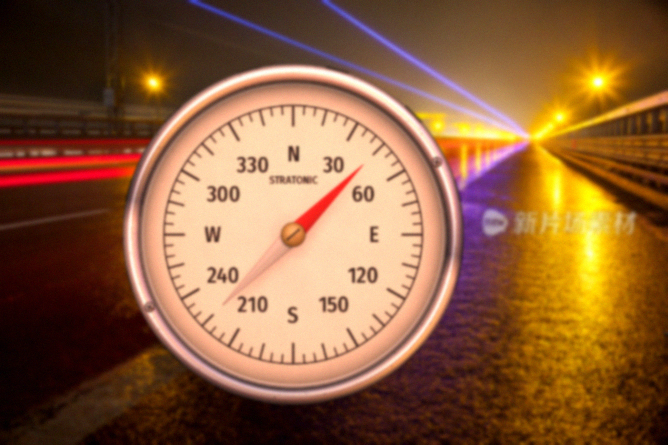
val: 45
